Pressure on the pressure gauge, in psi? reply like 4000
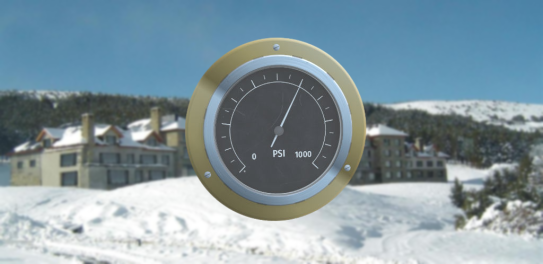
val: 600
